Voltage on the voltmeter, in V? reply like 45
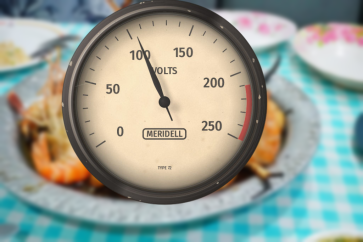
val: 105
